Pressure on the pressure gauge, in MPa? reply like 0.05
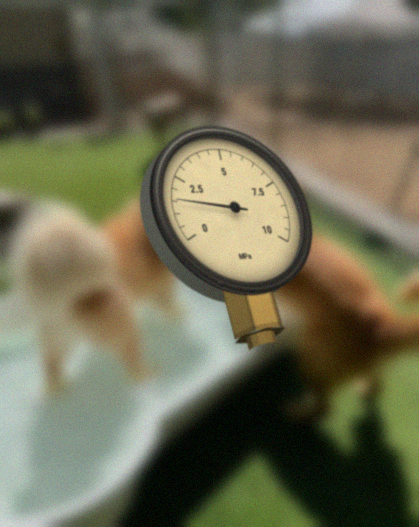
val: 1.5
